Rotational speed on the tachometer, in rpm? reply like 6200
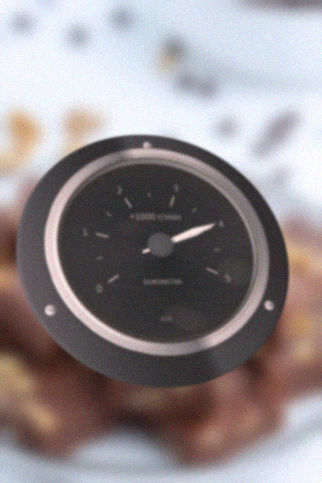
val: 4000
